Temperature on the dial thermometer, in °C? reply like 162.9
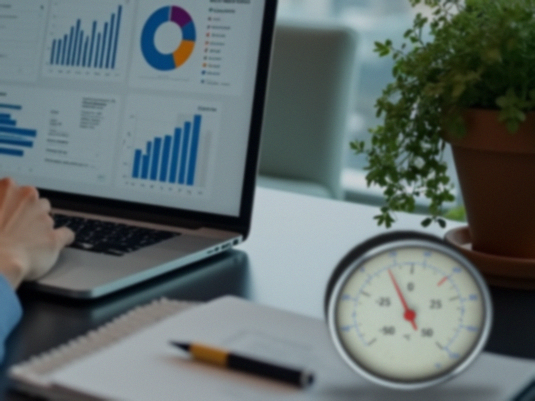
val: -10
